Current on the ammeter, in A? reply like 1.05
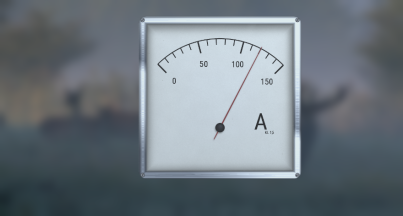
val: 120
